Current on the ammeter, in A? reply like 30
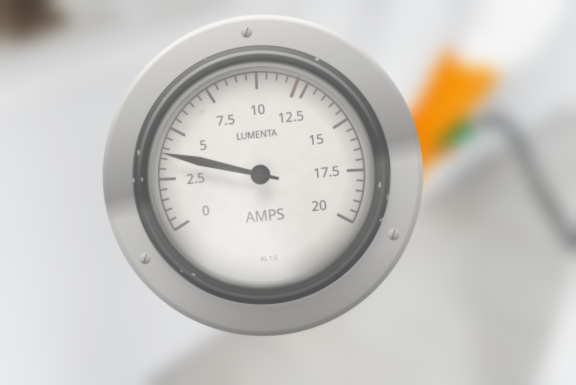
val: 3.75
